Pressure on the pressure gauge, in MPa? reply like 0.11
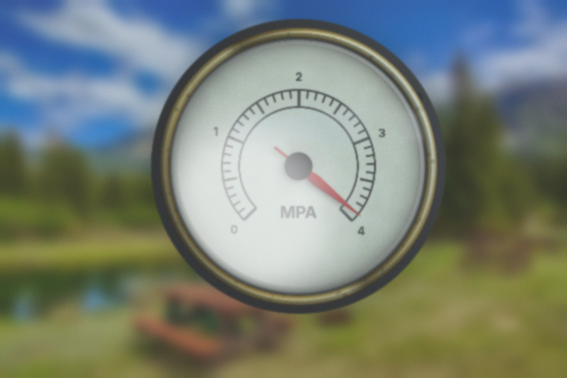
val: 3.9
